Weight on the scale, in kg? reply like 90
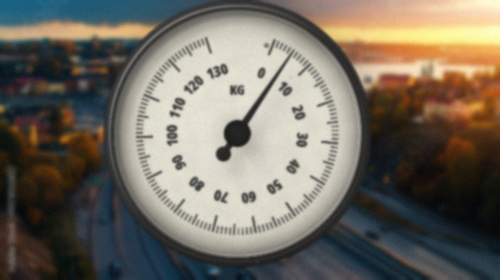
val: 5
